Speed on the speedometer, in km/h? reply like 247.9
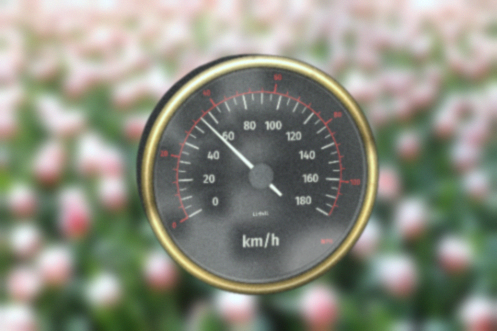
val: 55
